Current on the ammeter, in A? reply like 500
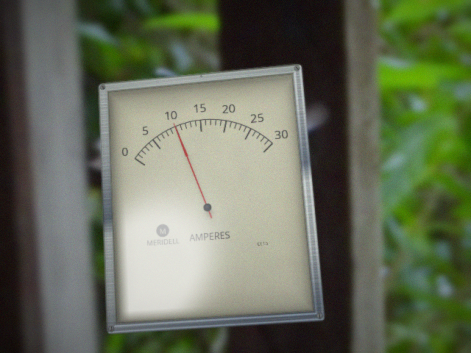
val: 10
